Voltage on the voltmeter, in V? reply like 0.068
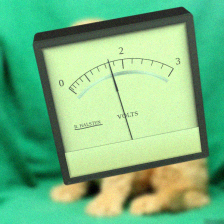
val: 1.7
